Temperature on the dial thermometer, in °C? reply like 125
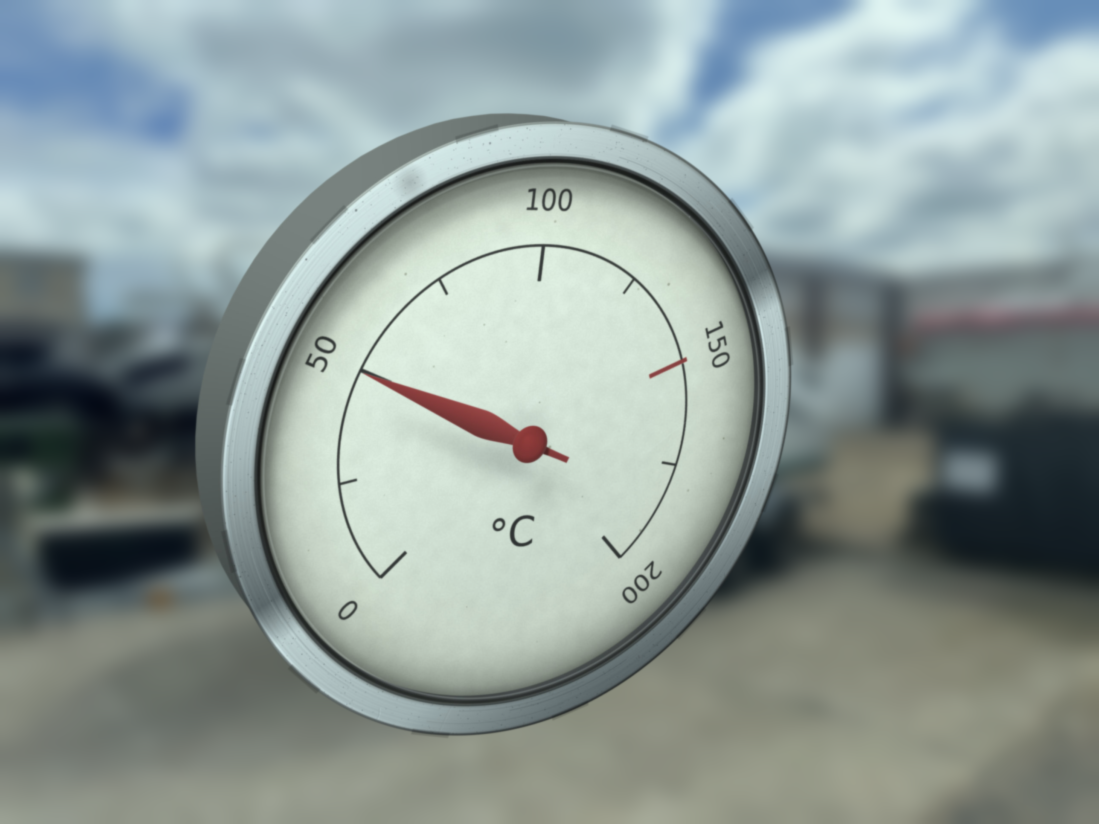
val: 50
